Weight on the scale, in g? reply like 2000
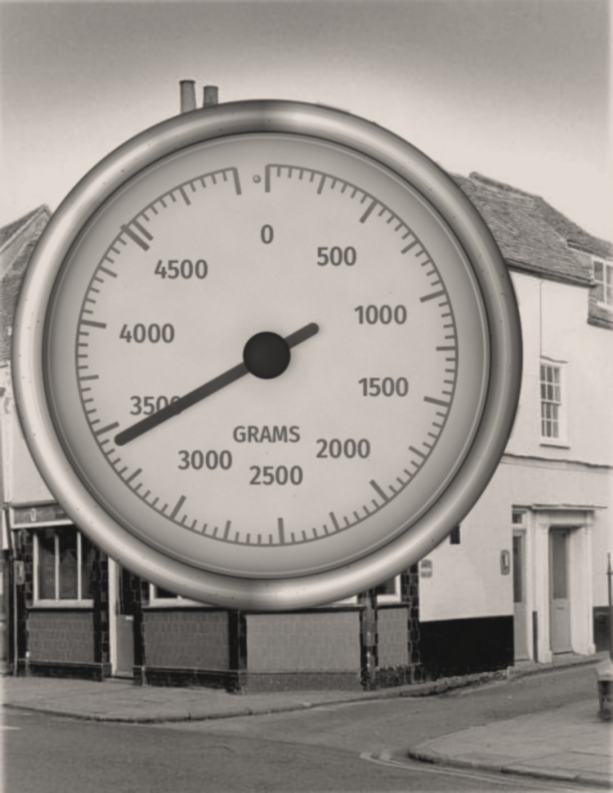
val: 3425
